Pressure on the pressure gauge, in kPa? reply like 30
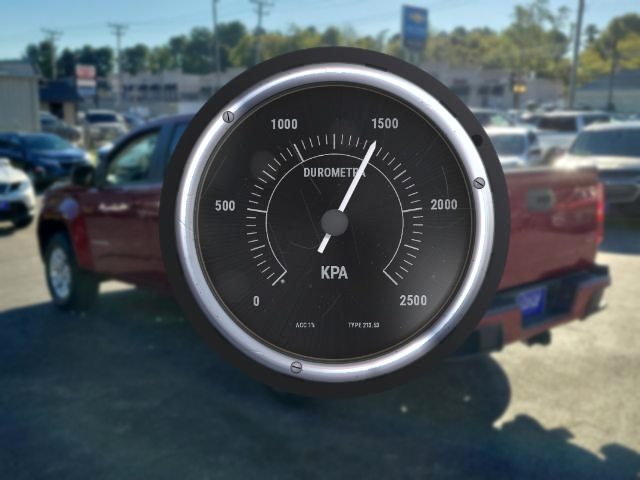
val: 1500
